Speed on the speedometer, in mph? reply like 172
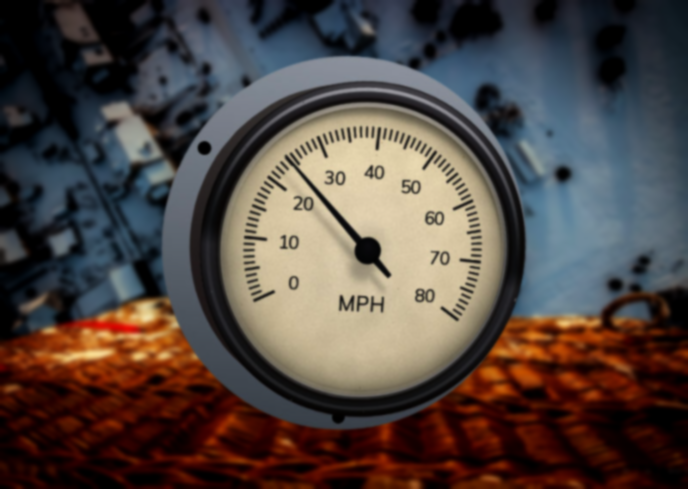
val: 24
